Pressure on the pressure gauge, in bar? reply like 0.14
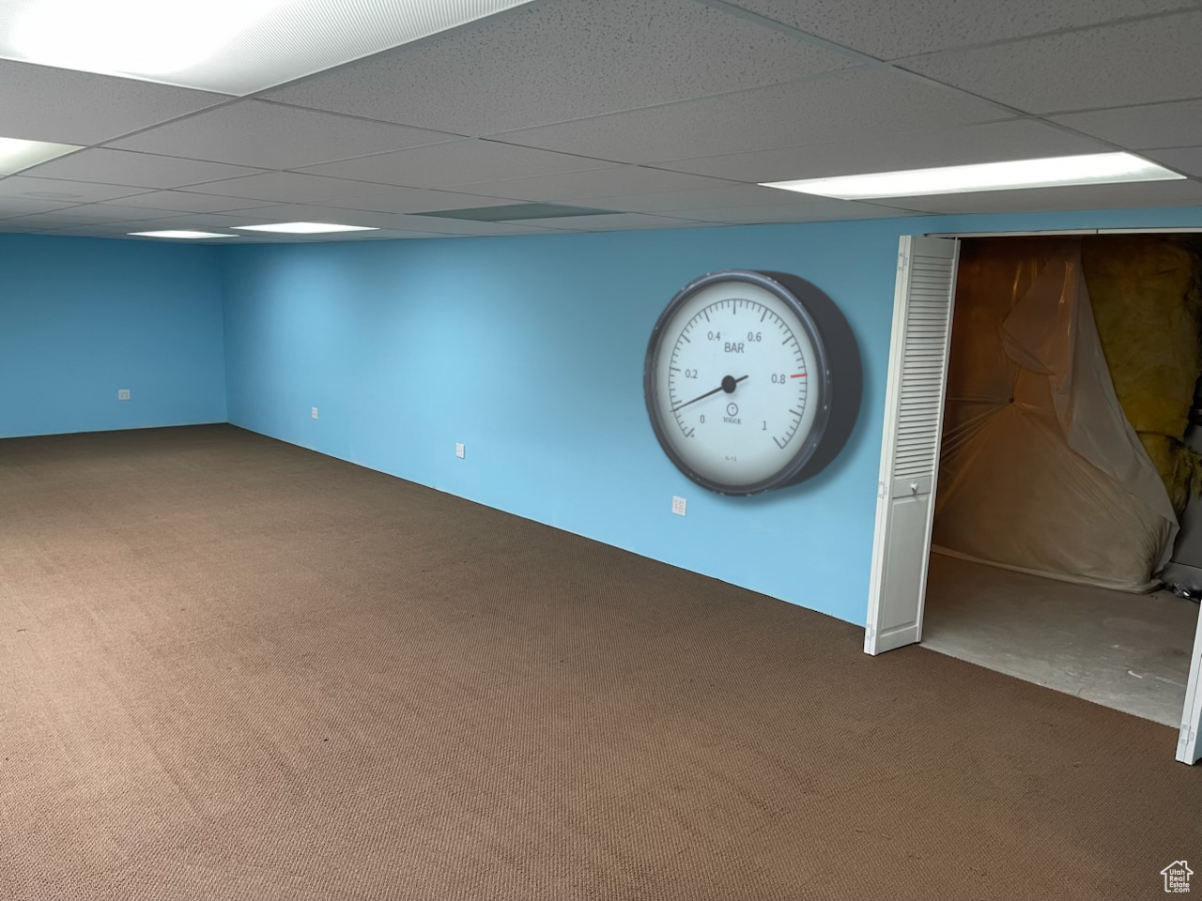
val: 0.08
